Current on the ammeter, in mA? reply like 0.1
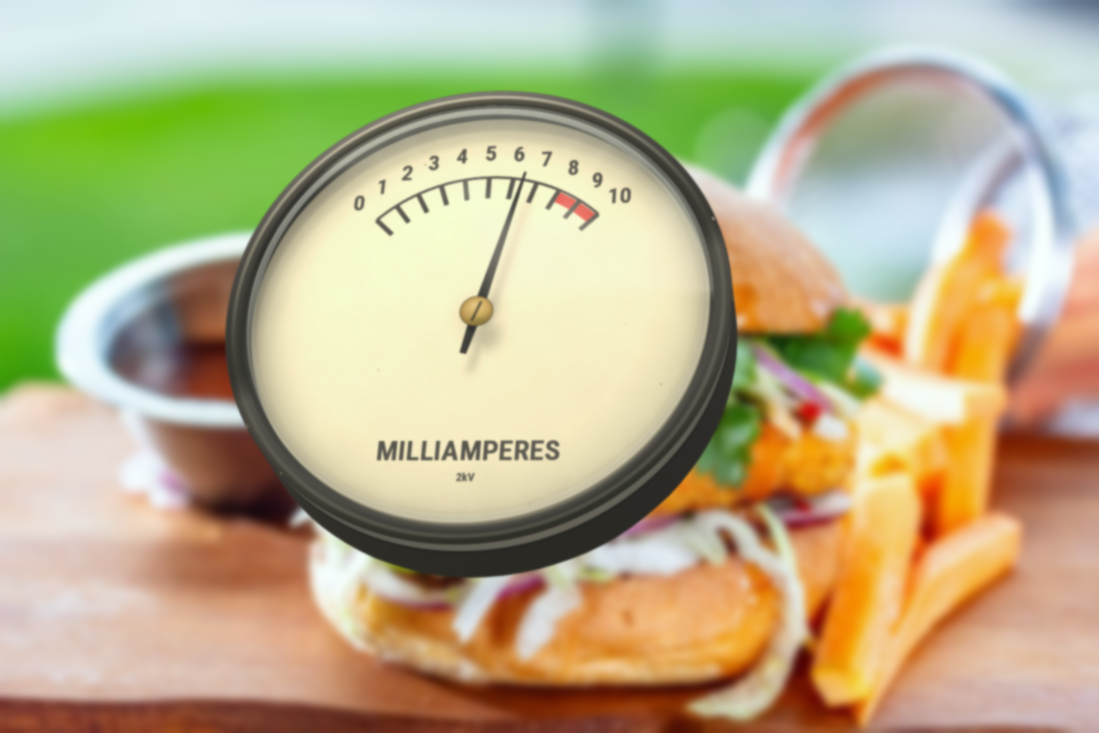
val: 6.5
